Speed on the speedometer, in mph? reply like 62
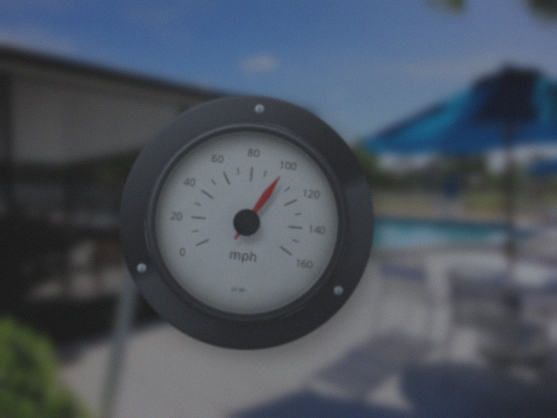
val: 100
